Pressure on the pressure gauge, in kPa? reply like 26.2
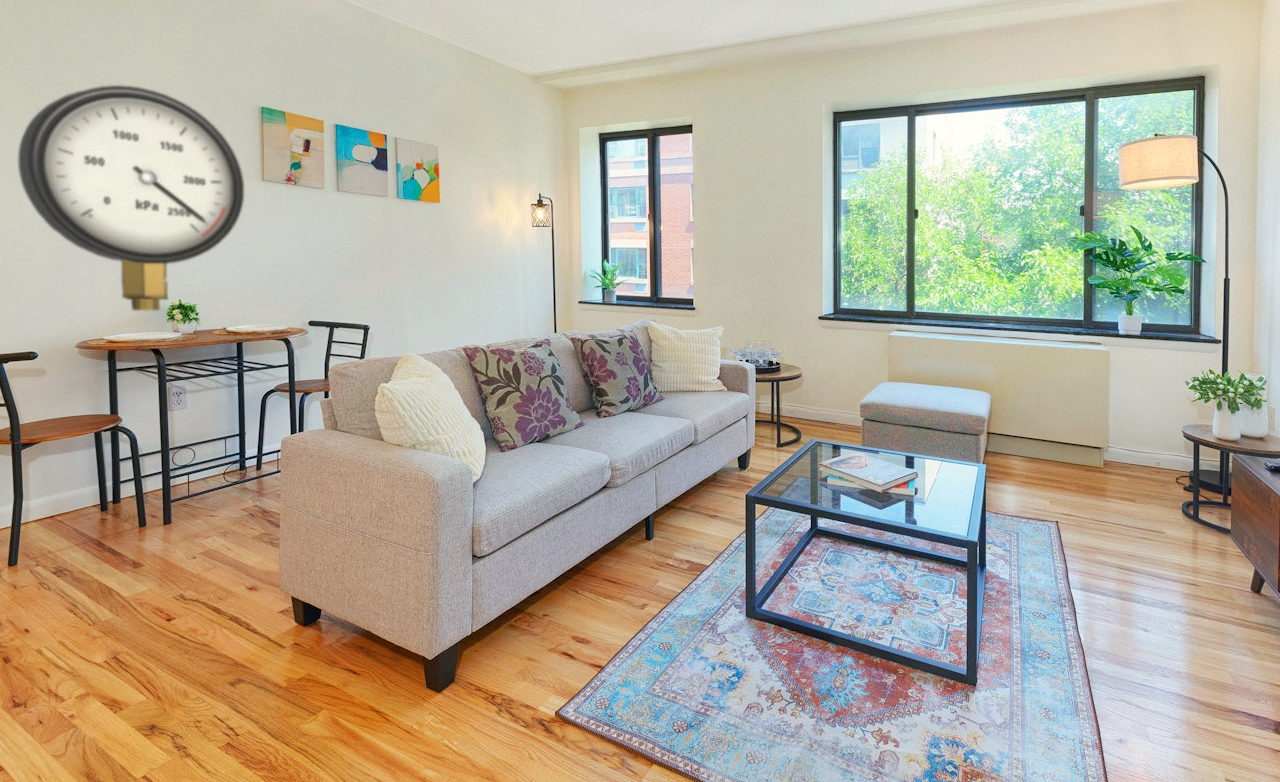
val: 2400
